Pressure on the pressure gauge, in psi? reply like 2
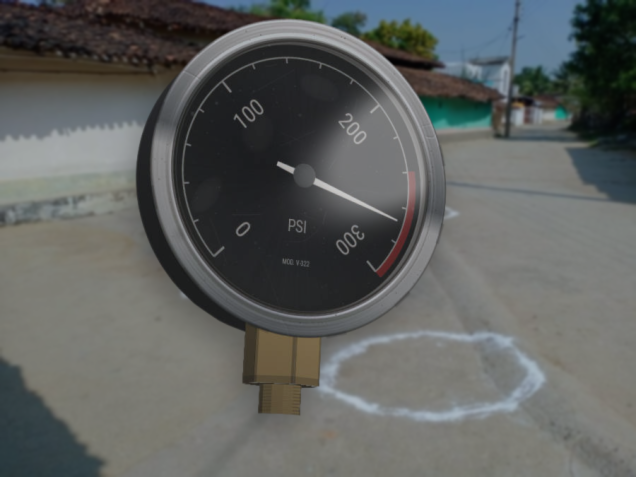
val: 270
